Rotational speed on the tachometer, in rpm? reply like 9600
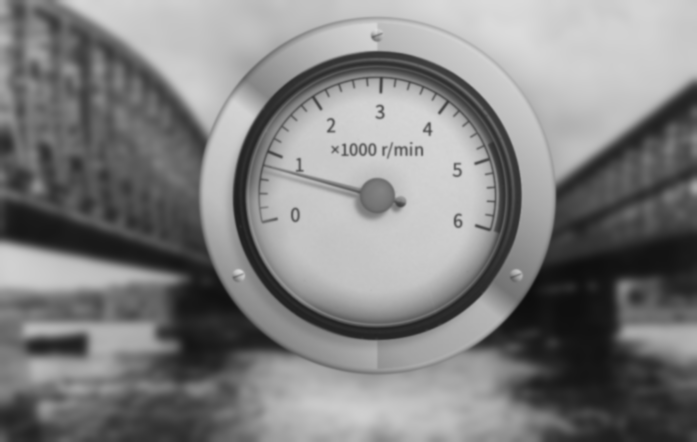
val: 800
